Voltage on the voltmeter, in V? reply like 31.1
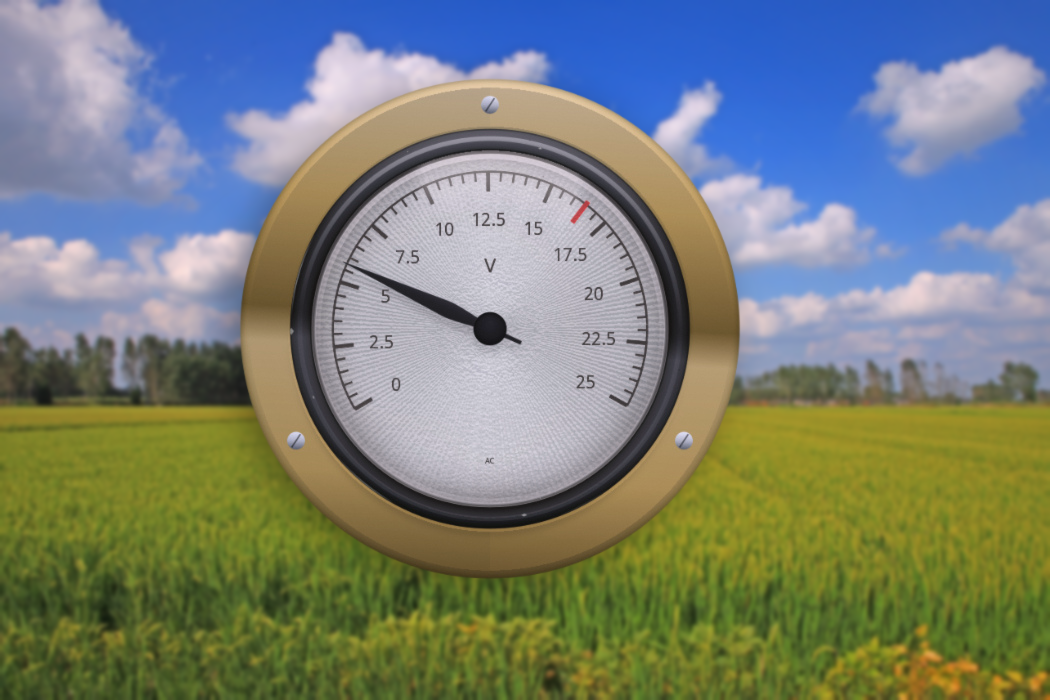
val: 5.75
